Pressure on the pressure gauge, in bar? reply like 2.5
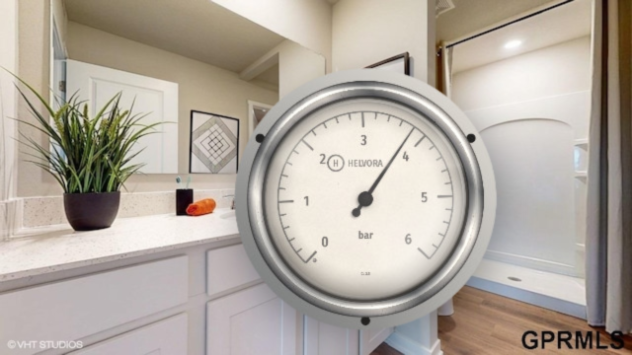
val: 3.8
